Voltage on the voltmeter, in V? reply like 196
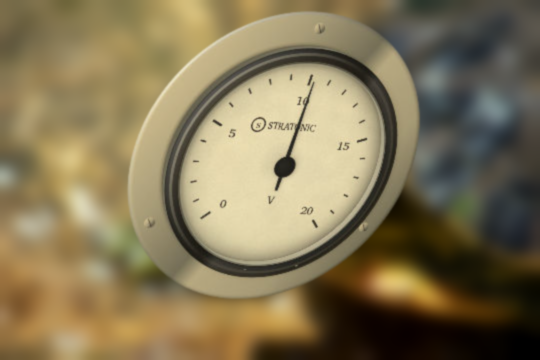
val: 10
